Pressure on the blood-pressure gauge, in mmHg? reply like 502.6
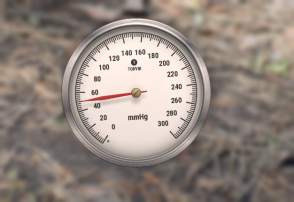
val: 50
